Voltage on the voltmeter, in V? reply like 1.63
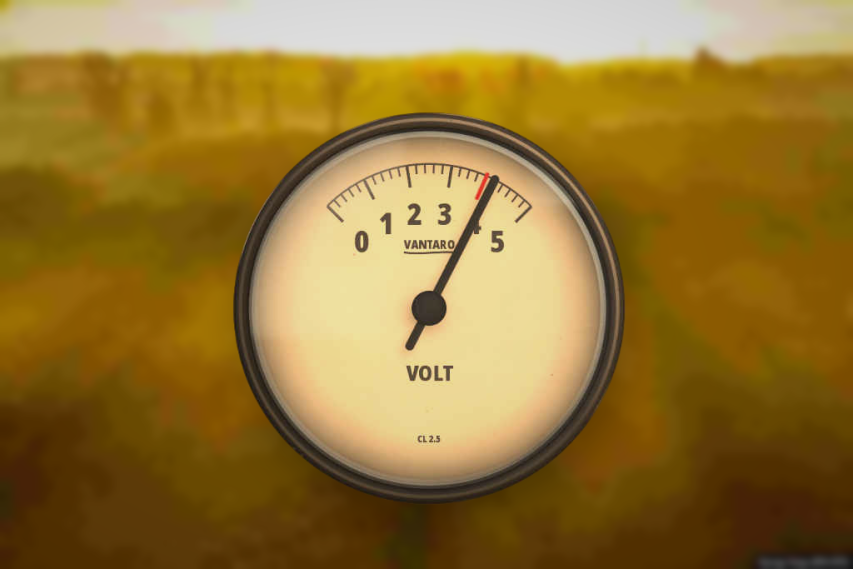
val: 4
